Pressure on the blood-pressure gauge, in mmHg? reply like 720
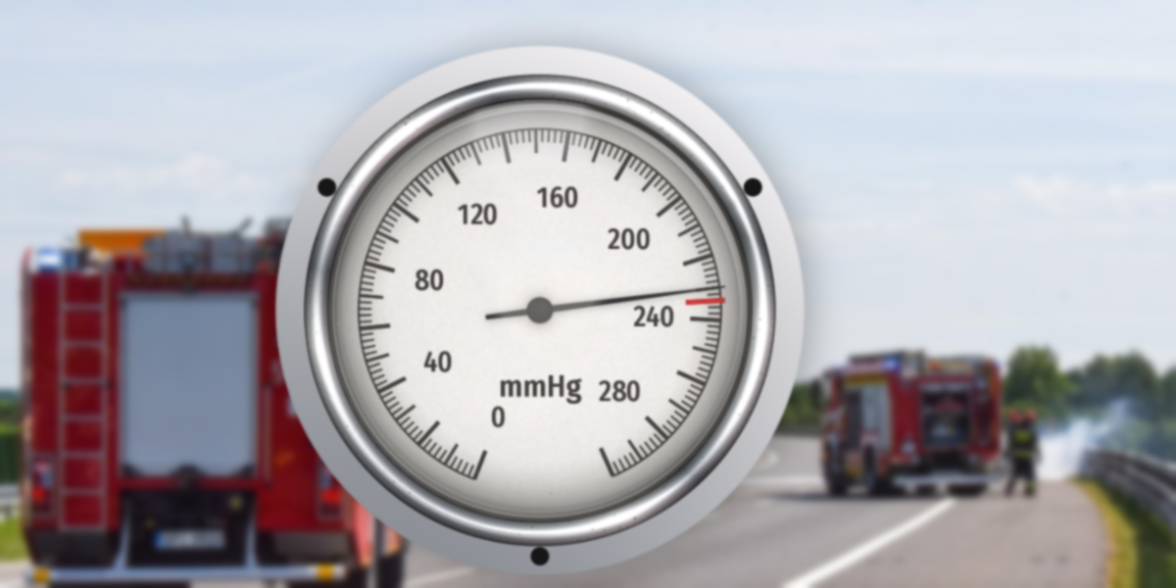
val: 230
